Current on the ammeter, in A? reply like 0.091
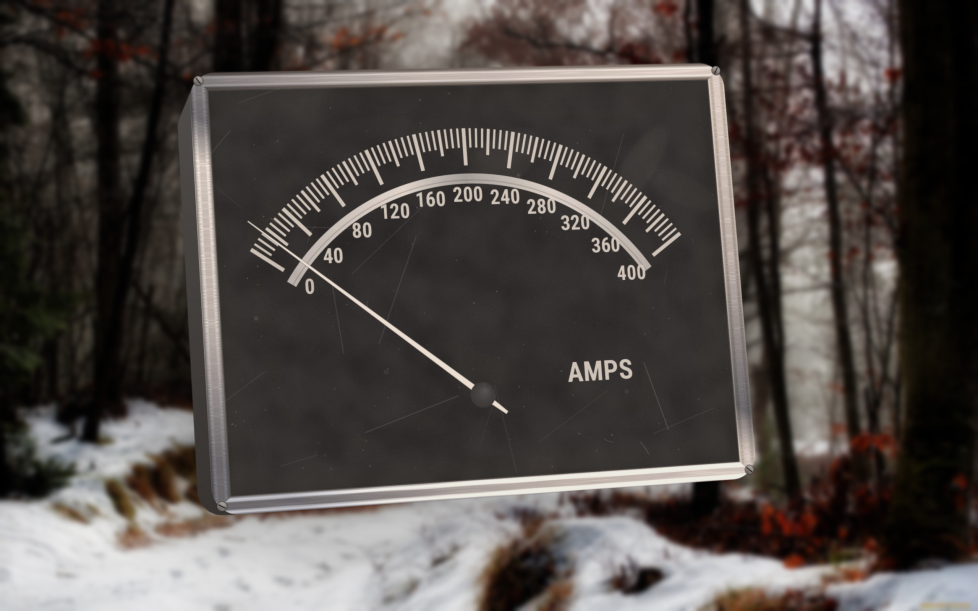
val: 15
